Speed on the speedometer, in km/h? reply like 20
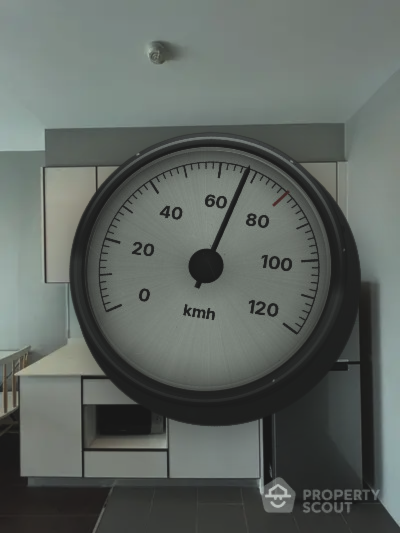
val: 68
